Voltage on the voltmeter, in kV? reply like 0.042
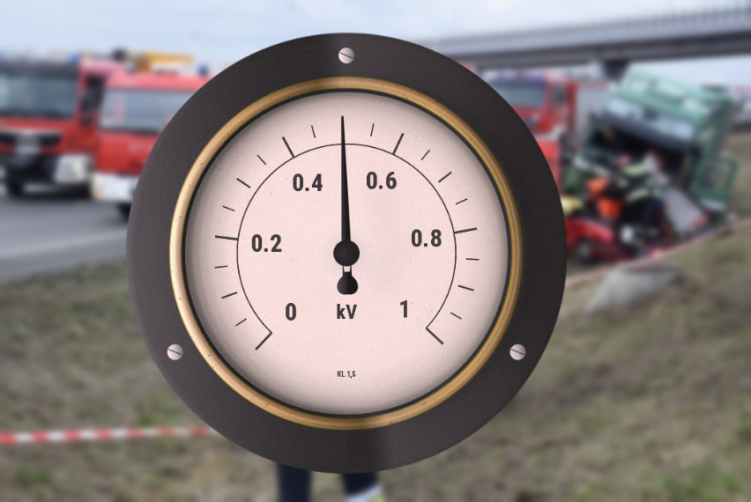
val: 0.5
